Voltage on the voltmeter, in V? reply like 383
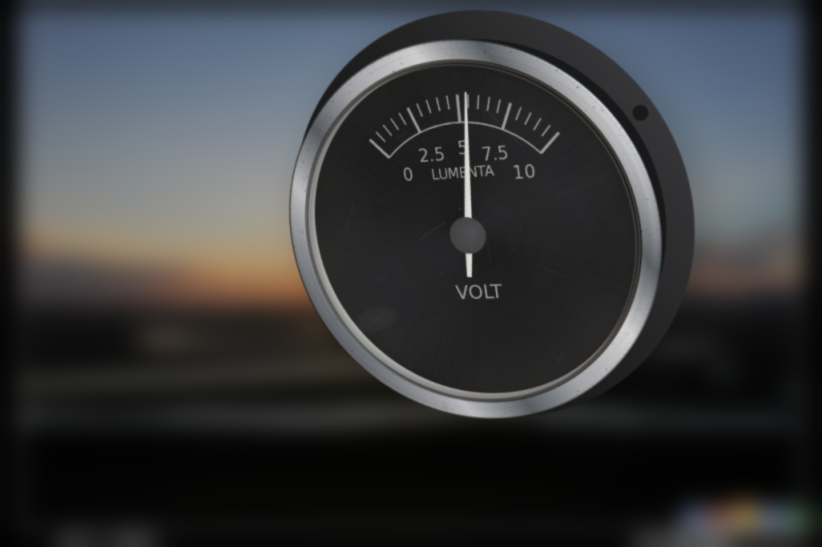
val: 5.5
